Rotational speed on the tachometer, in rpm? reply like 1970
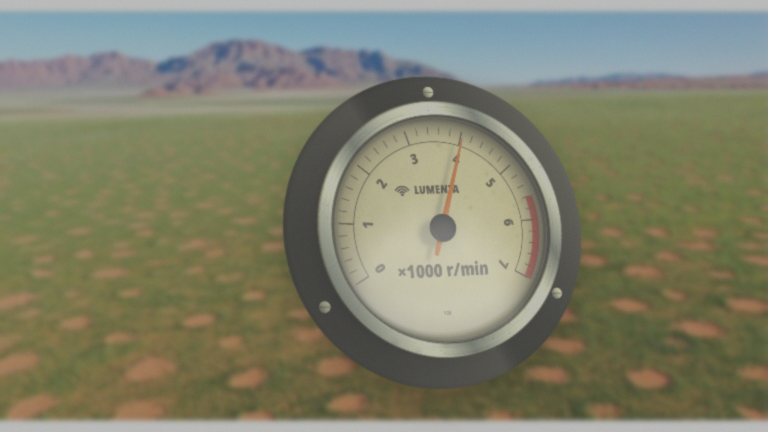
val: 4000
